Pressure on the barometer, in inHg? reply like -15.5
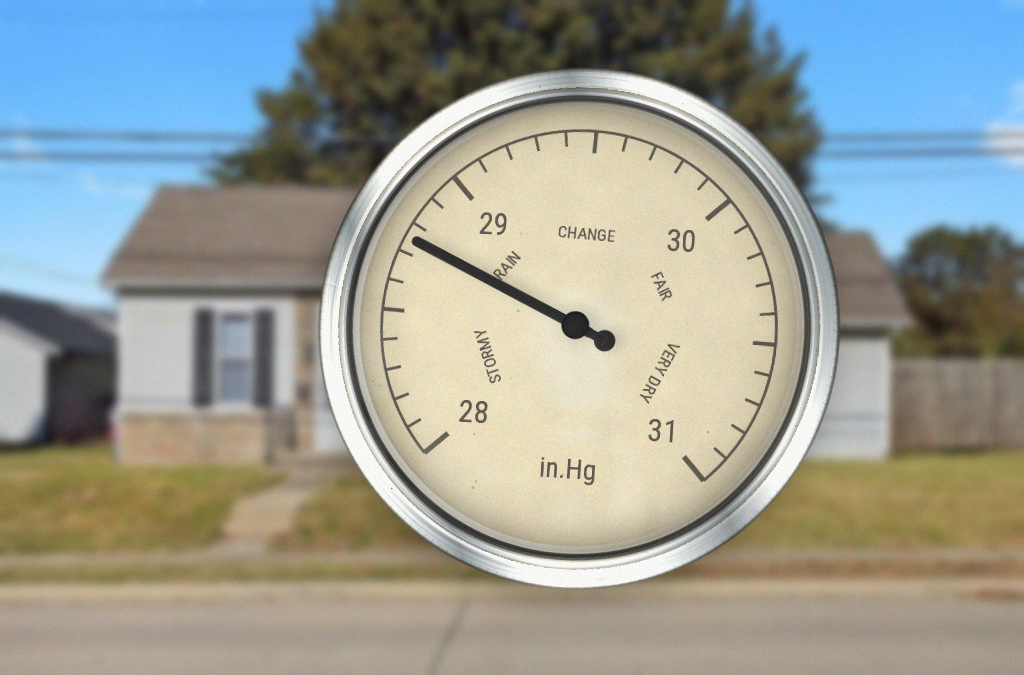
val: 28.75
